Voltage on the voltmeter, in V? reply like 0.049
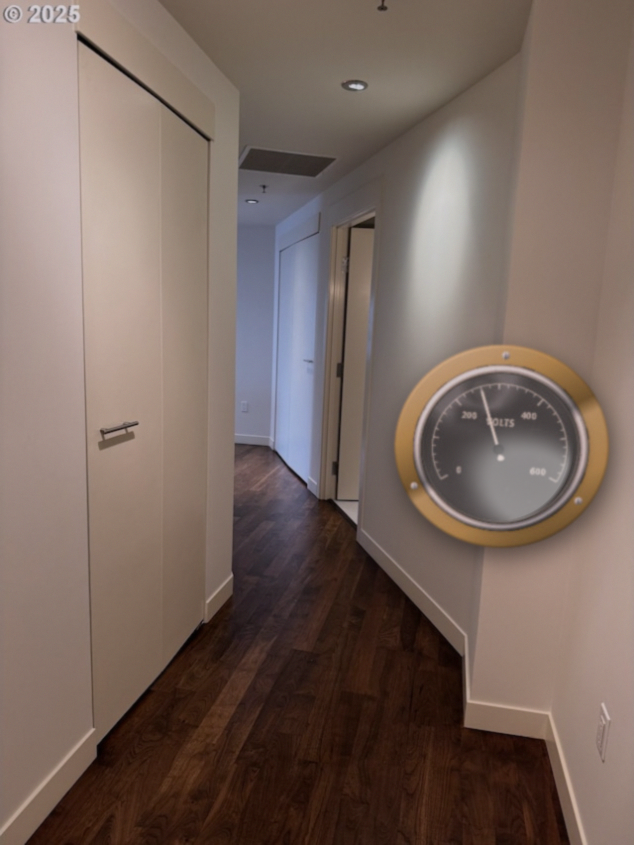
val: 260
